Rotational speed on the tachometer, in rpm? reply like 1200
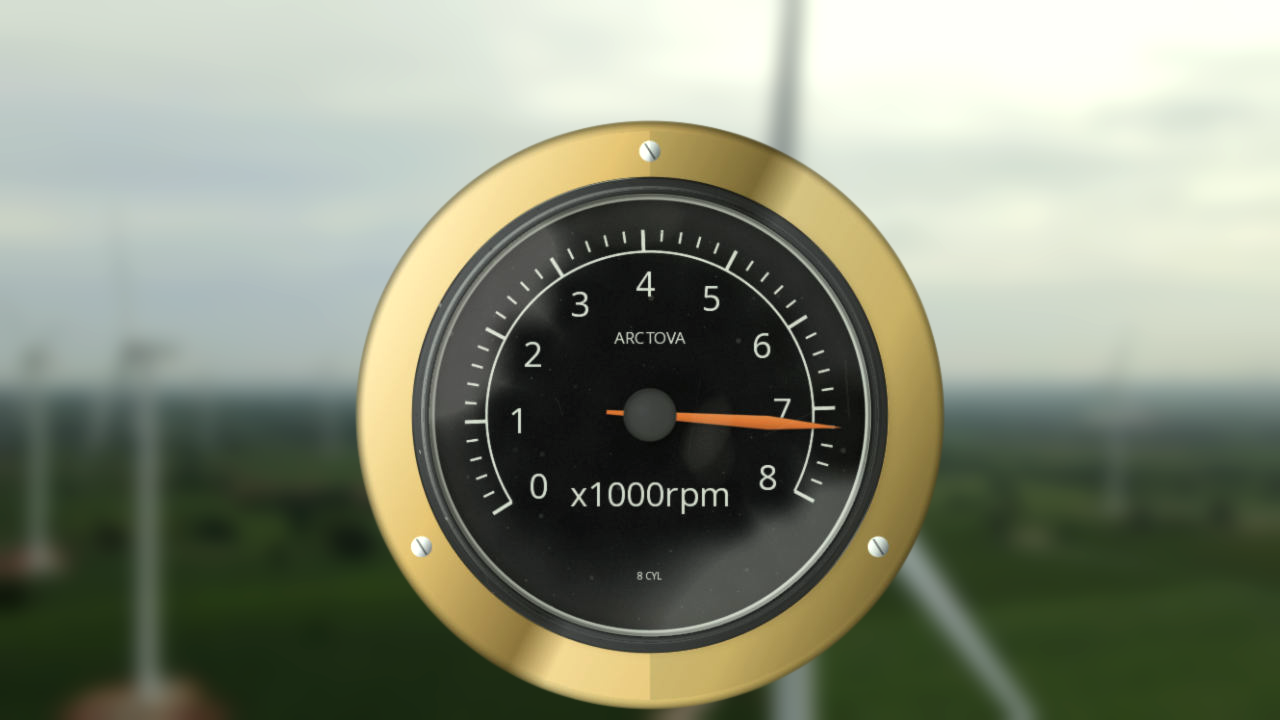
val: 7200
